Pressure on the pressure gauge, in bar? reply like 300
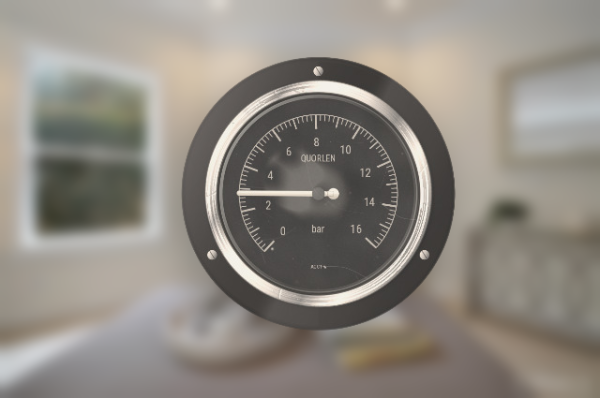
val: 2.8
